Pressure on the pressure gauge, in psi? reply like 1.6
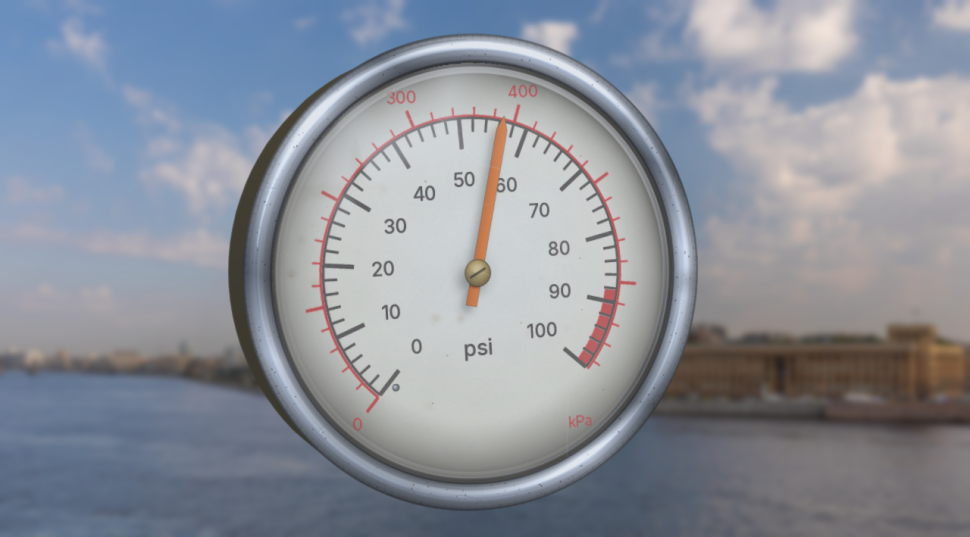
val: 56
